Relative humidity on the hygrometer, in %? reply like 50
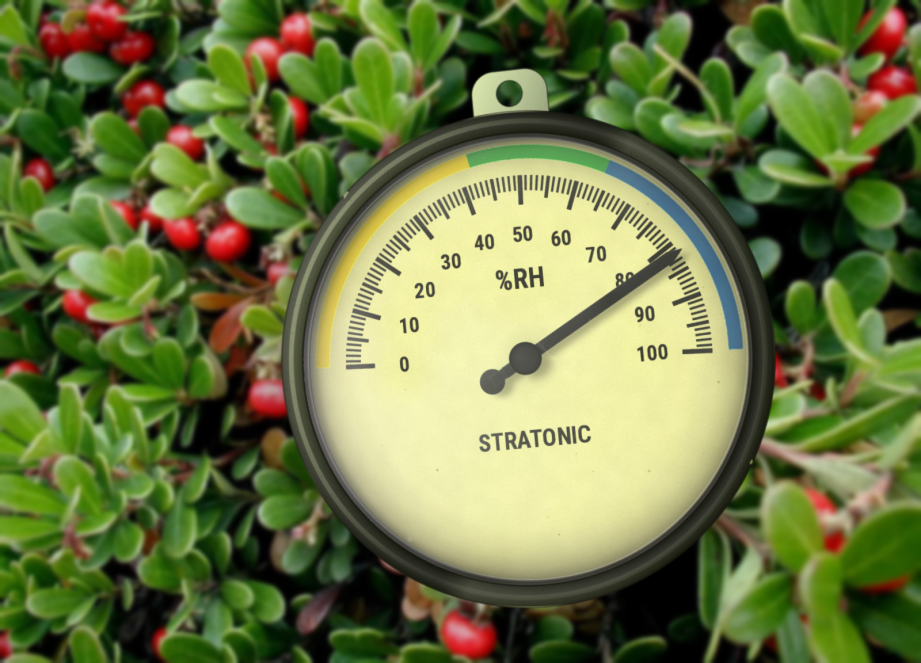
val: 82
